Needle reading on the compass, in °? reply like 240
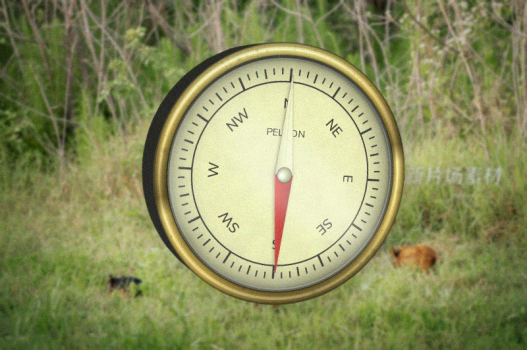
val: 180
